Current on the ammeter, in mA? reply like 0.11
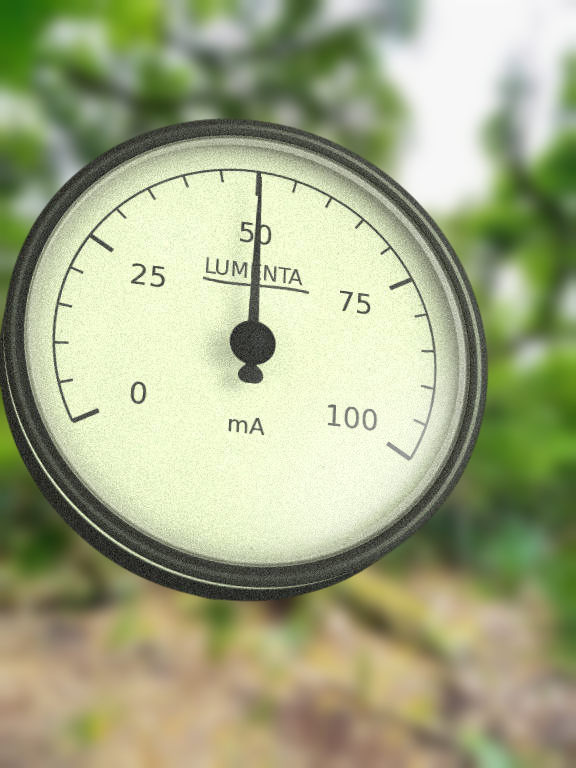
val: 50
